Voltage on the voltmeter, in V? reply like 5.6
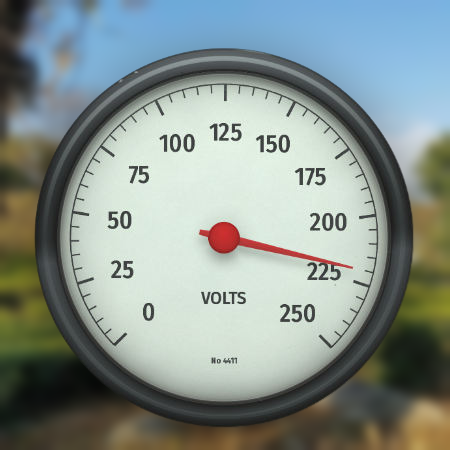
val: 220
